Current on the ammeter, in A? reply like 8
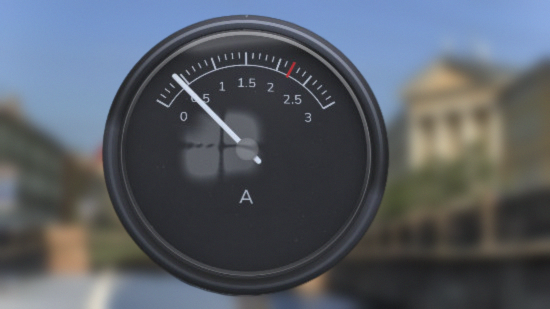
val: 0.4
